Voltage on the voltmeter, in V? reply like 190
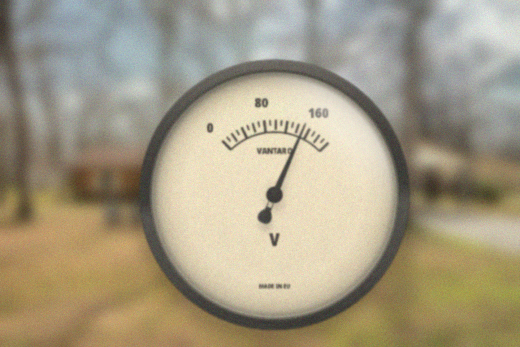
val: 150
